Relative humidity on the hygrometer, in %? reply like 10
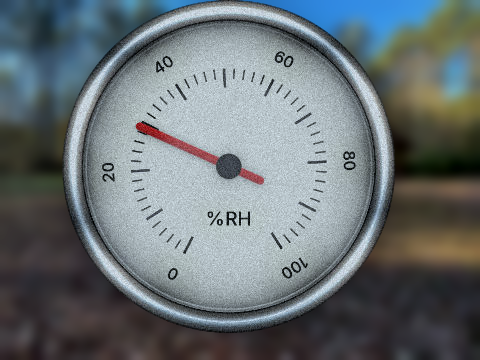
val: 29
